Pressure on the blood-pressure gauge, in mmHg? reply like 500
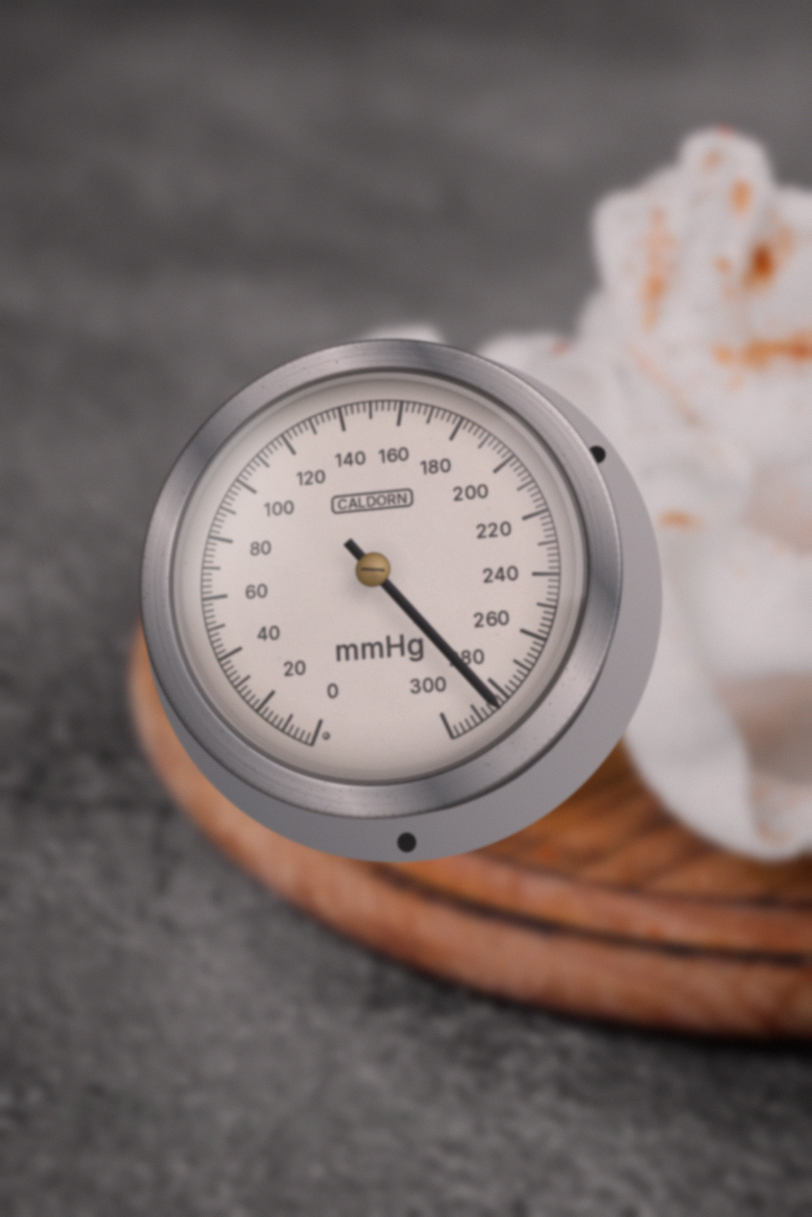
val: 284
